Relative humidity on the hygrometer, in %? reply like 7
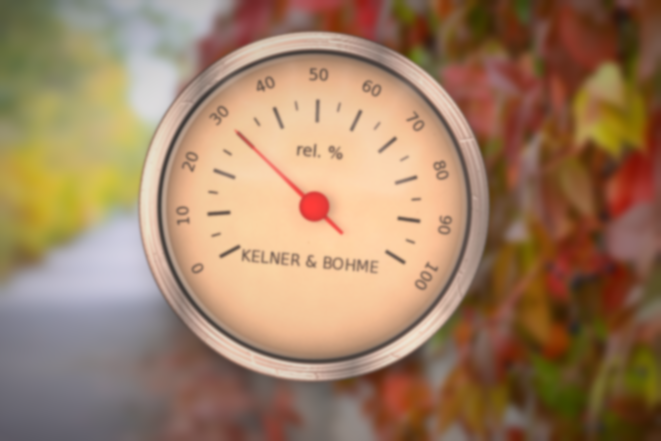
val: 30
